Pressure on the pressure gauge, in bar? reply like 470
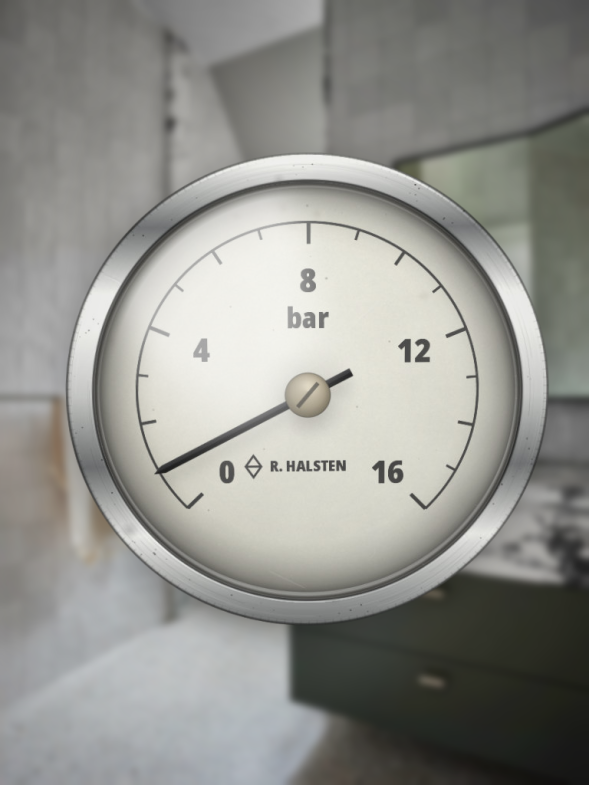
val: 1
